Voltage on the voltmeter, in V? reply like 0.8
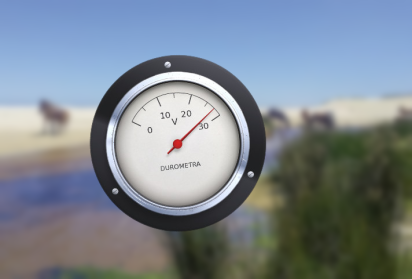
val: 27.5
